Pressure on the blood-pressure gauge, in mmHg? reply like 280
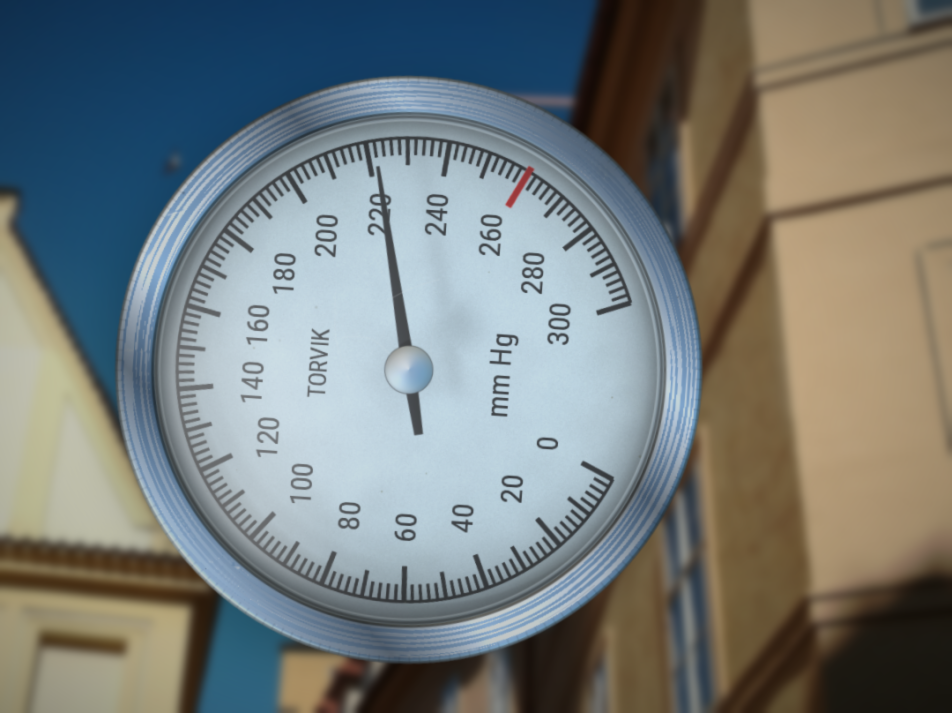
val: 222
